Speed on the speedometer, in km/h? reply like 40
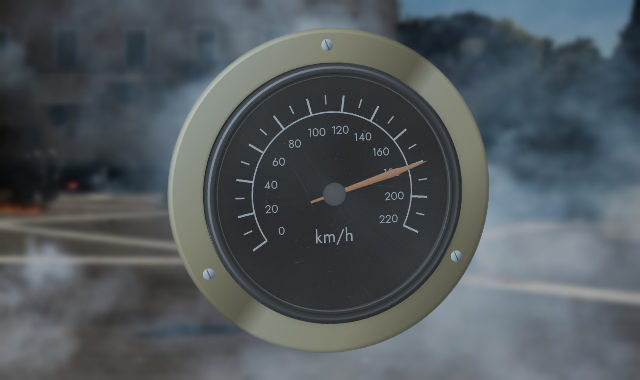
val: 180
